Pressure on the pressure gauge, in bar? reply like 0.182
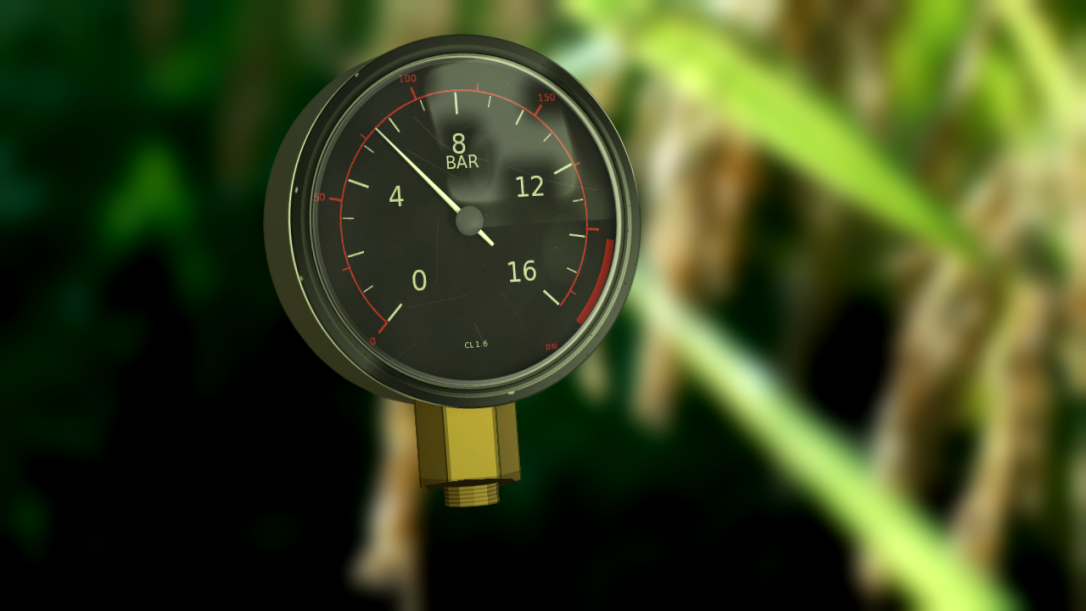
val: 5.5
